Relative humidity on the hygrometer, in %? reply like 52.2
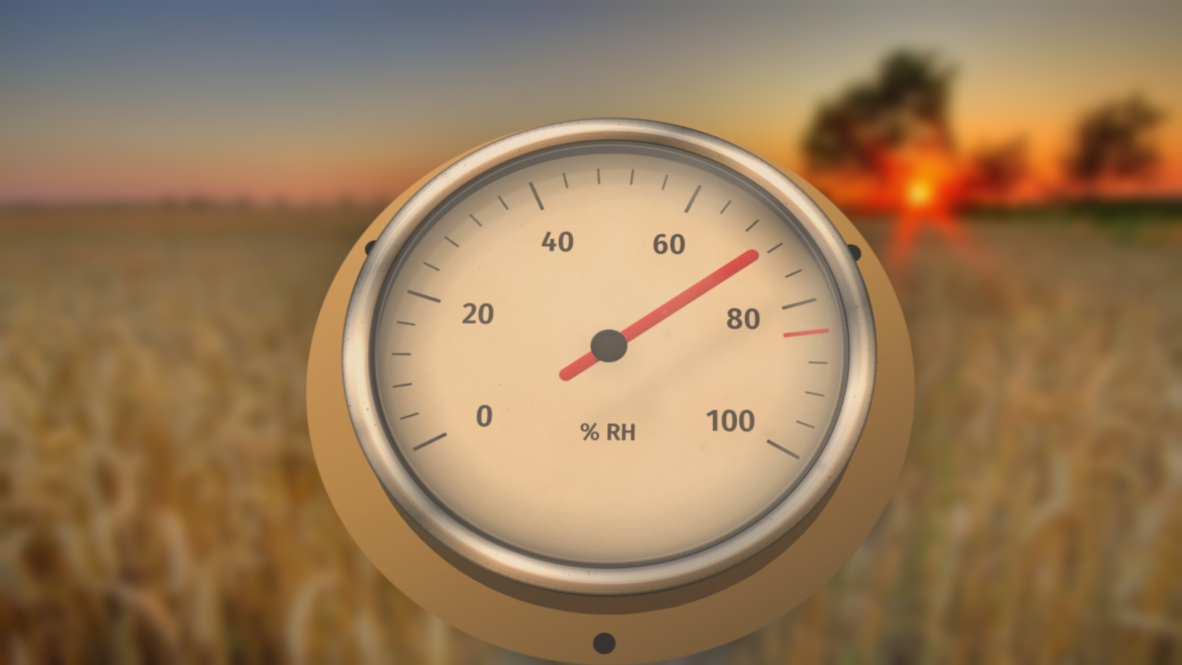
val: 72
